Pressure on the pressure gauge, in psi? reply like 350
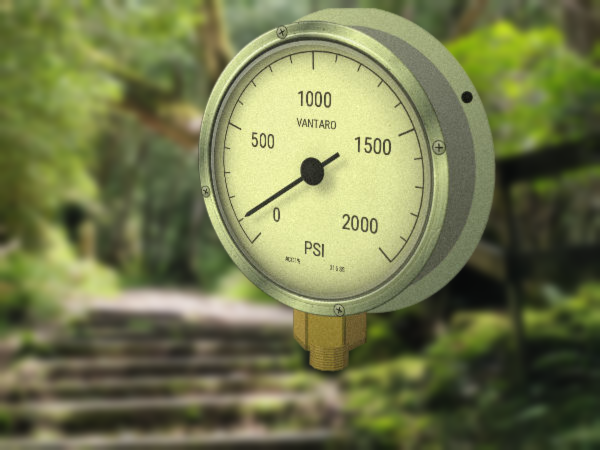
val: 100
